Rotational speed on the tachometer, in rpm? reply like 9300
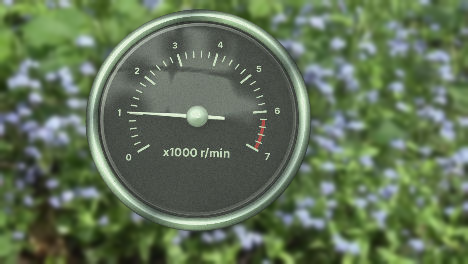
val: 1000
